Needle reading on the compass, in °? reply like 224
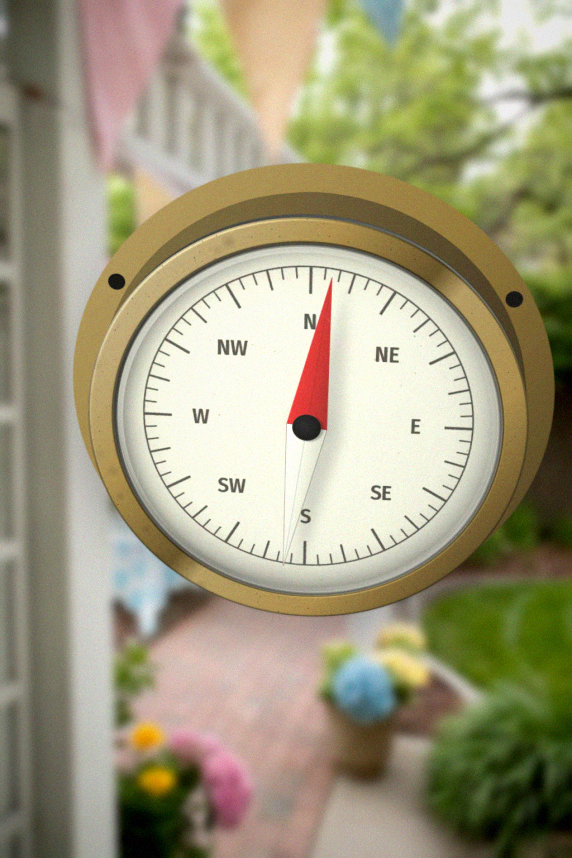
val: 7.5
